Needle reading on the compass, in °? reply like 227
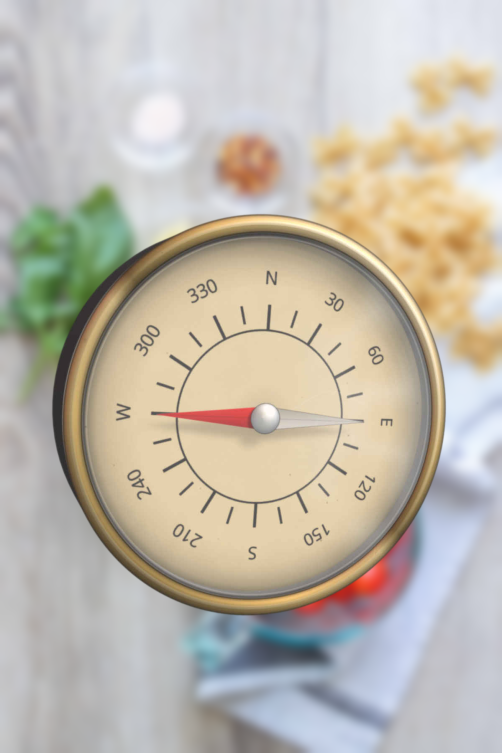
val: 270
